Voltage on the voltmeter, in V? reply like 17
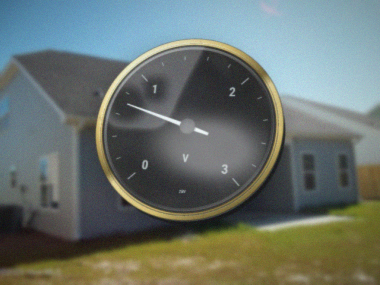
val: 0.7
